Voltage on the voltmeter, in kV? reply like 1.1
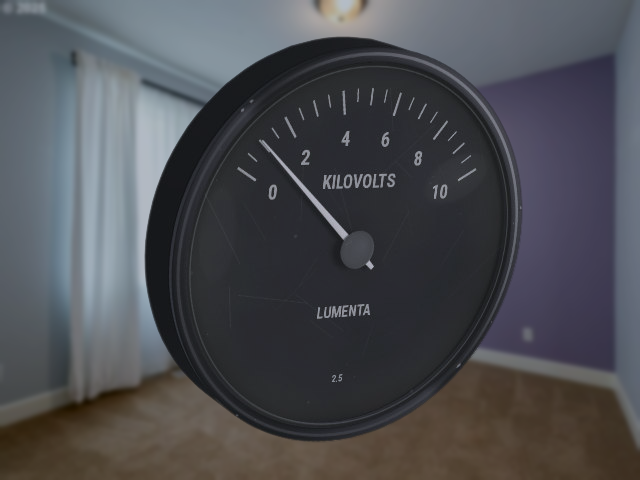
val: 1
